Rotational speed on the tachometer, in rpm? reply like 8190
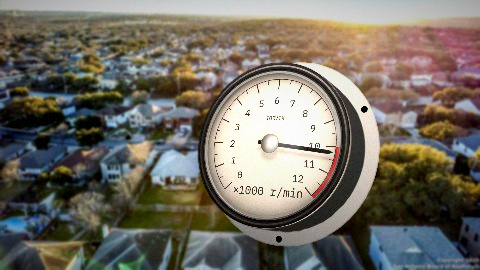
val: 10250
